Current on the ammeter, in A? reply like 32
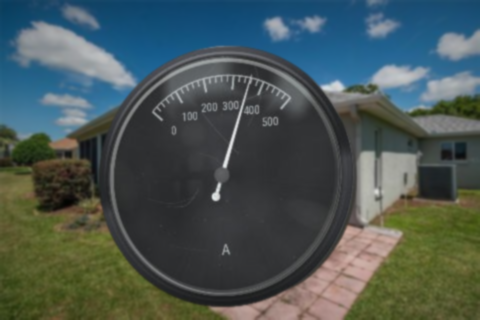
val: 360
